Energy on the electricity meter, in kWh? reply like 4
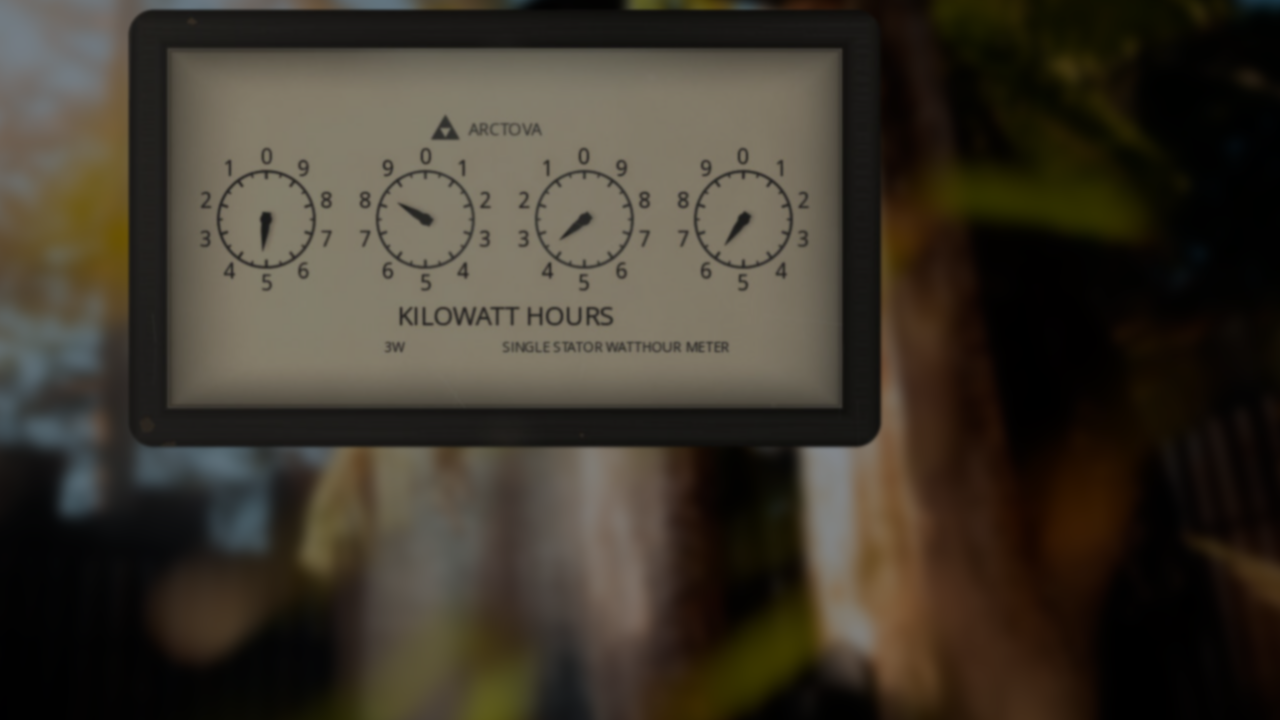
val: 4836
